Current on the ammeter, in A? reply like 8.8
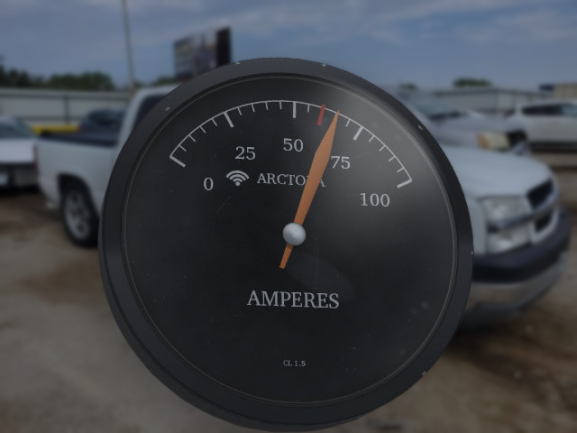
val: 65
